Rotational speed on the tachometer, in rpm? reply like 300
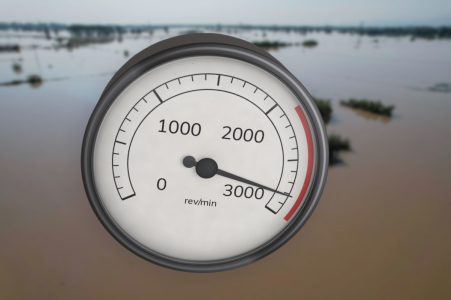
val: 2800
